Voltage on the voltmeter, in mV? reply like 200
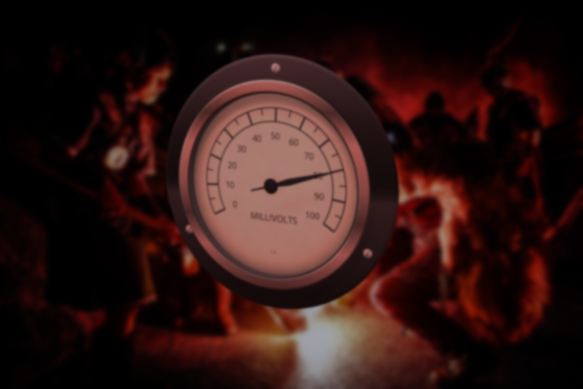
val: 80
